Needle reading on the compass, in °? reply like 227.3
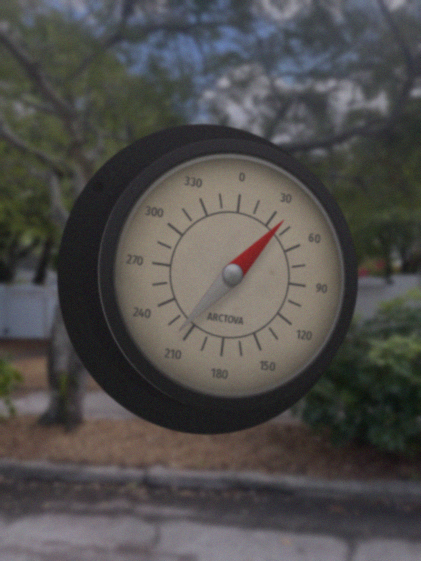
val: 37.5
